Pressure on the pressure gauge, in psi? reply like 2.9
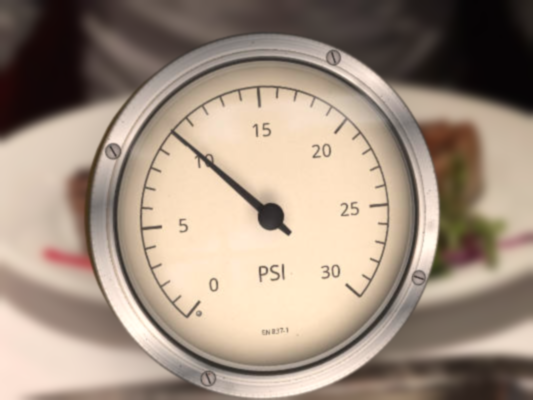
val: 10
